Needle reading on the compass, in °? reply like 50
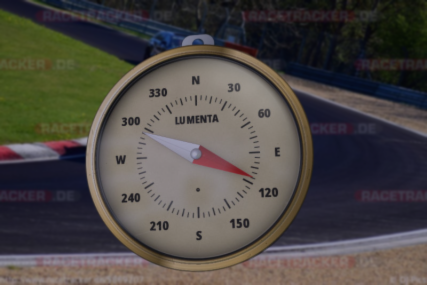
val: 115
